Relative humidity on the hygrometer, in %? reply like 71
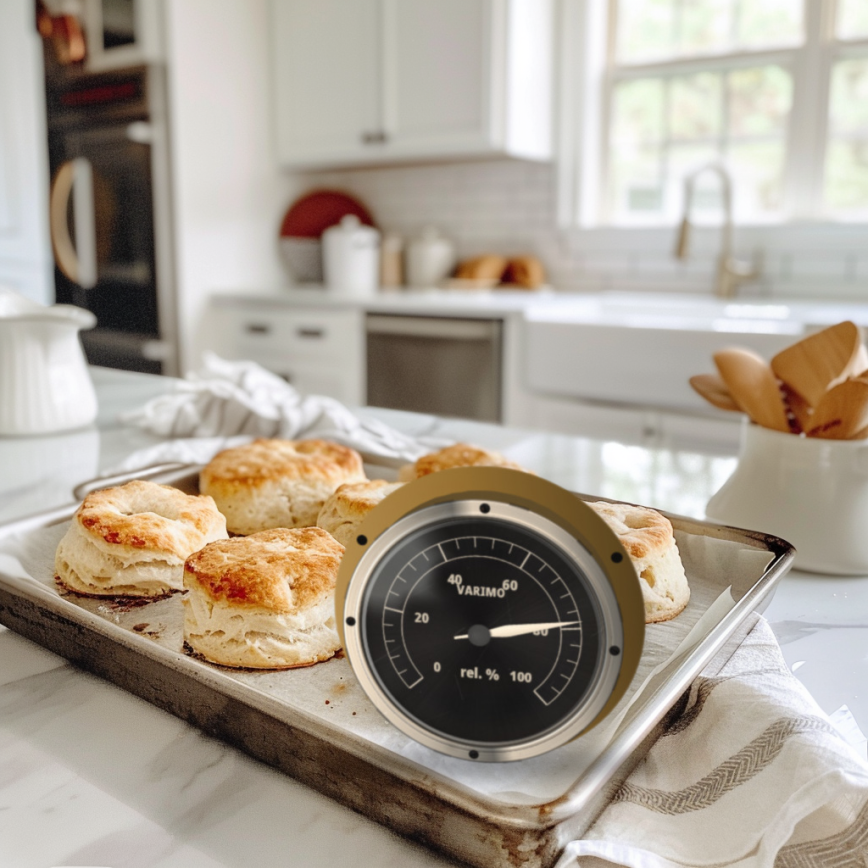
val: 78
